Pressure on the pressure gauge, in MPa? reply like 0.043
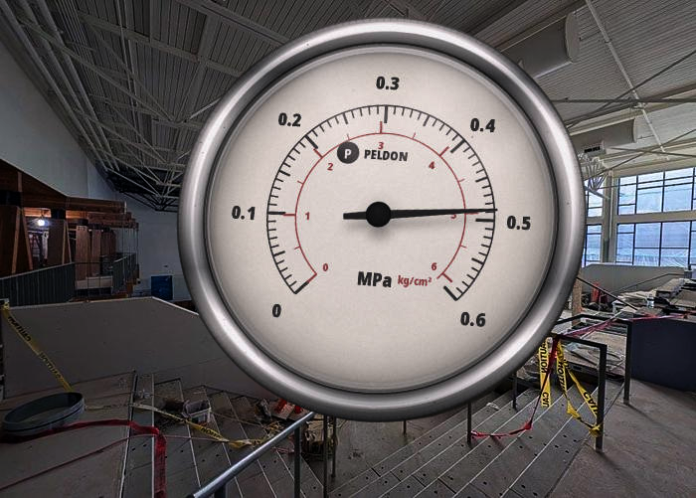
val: 0.49
